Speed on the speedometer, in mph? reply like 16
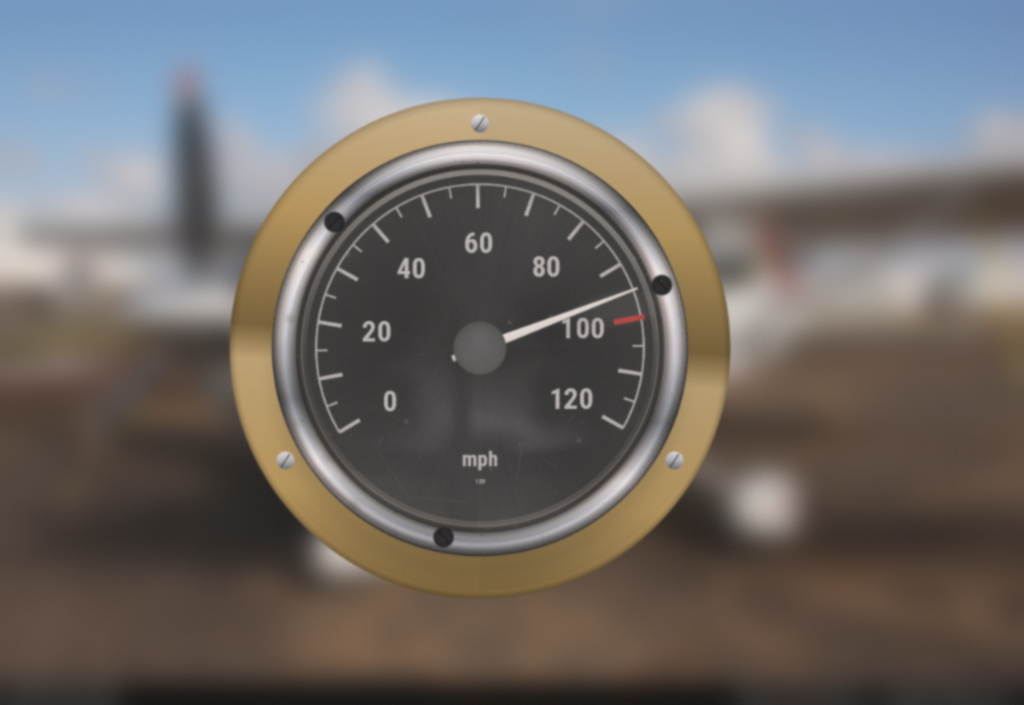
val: 95
